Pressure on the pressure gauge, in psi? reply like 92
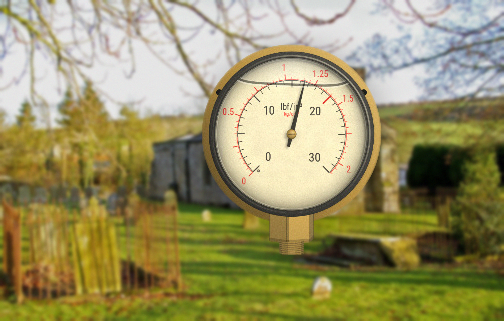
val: 16.5
